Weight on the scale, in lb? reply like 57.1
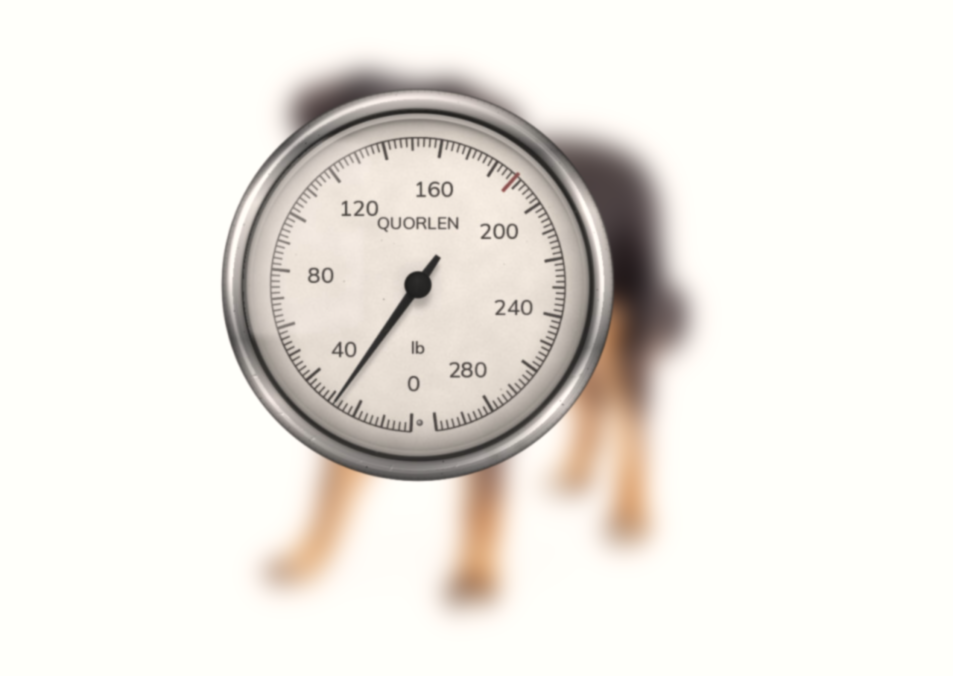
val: 28
